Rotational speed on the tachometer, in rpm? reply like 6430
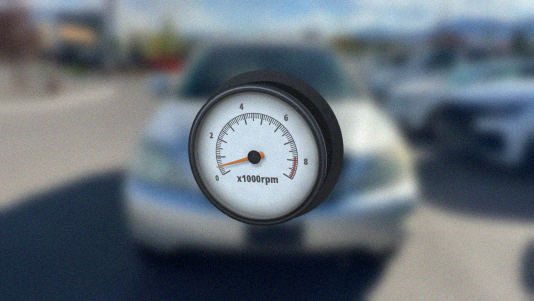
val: 500
